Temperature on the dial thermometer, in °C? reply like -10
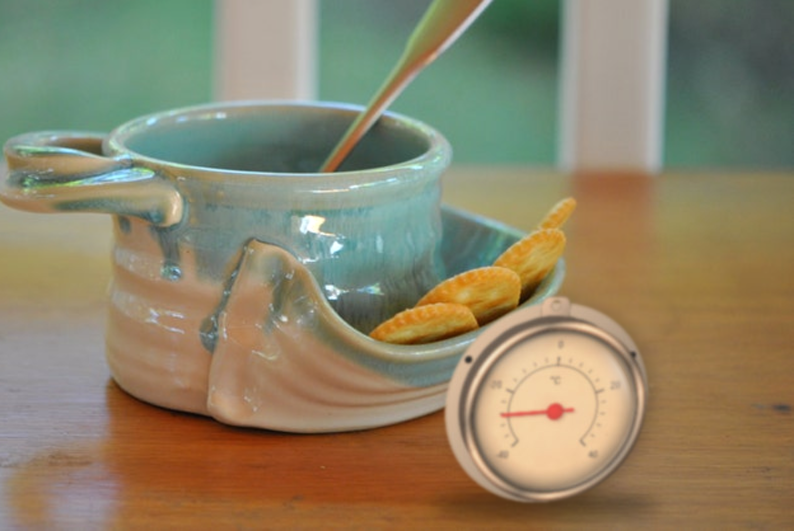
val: -28
